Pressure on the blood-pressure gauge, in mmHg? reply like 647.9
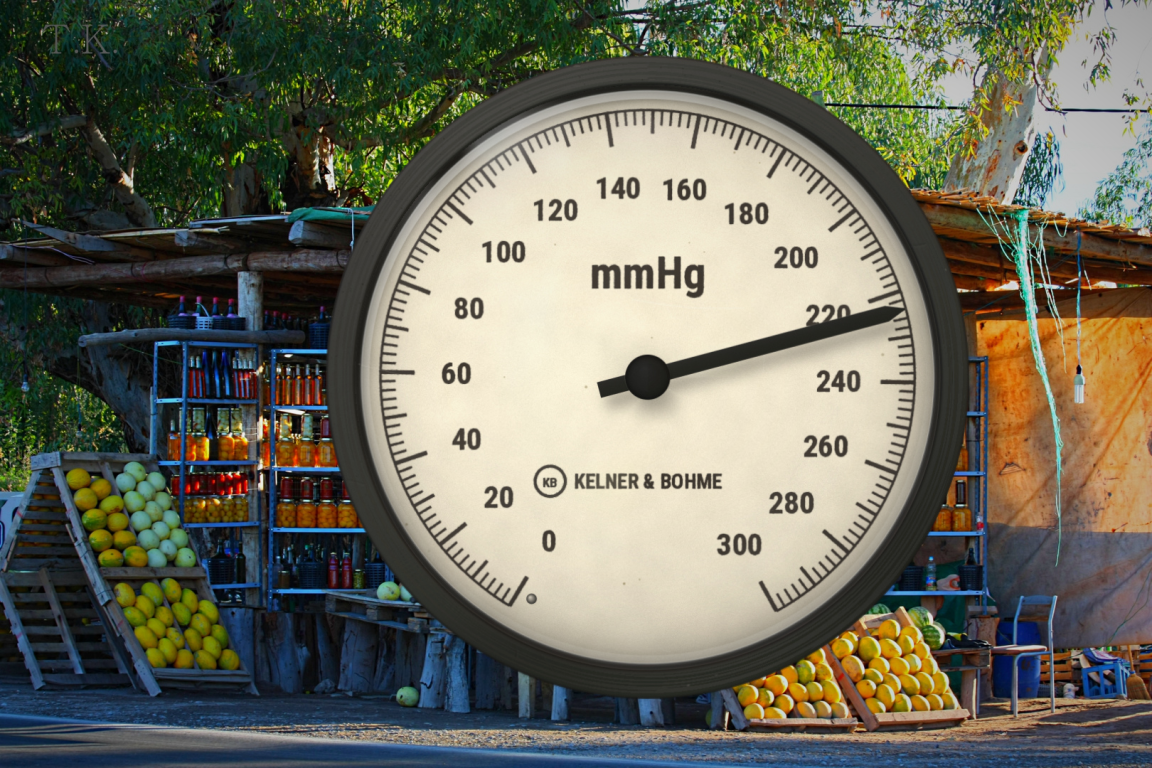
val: 224
